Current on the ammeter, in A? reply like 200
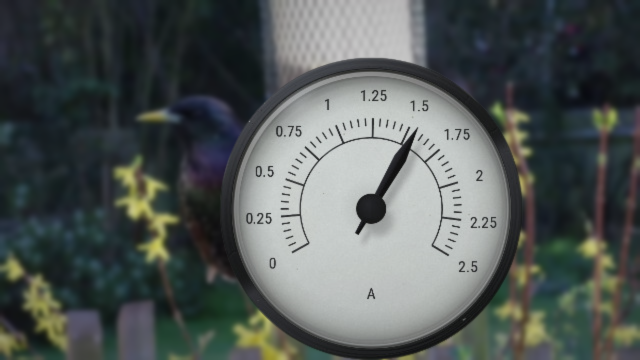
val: 1.55
